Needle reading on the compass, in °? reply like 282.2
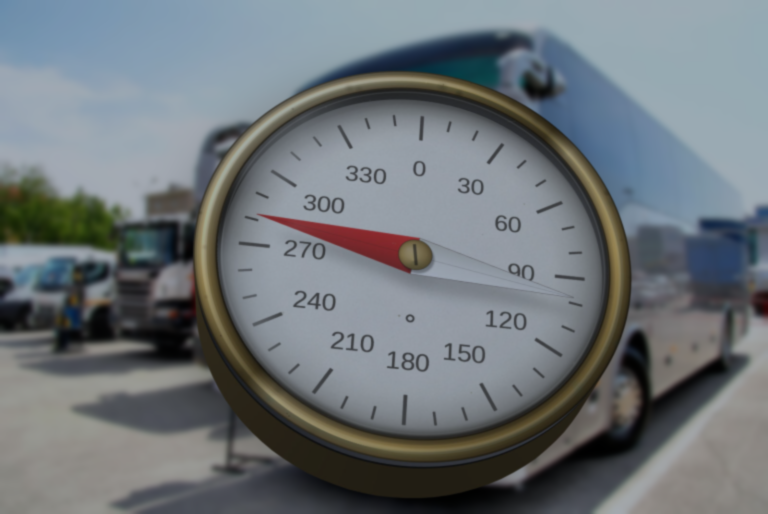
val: 280
